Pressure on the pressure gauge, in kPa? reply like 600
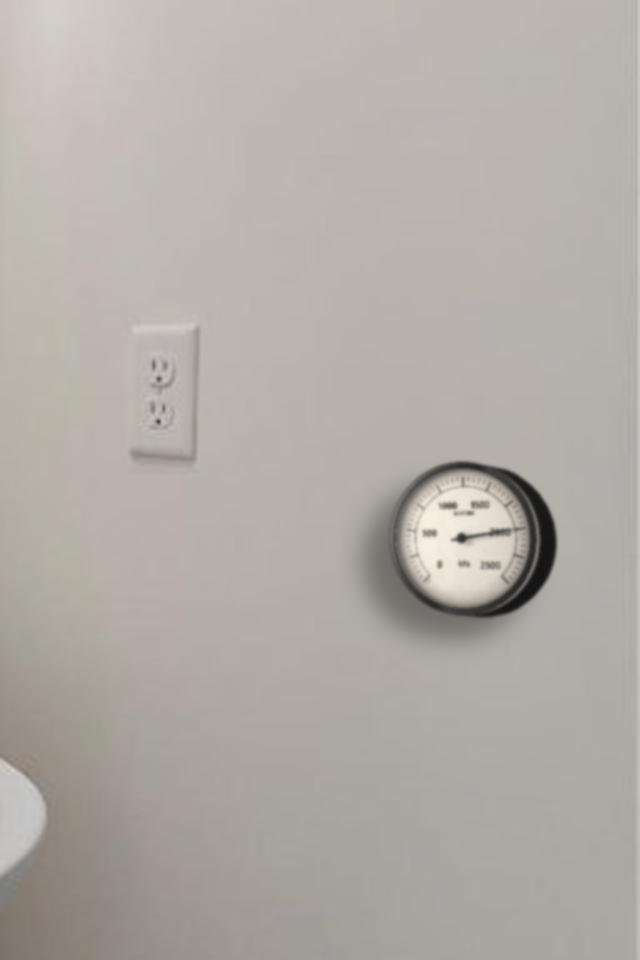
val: 2000
